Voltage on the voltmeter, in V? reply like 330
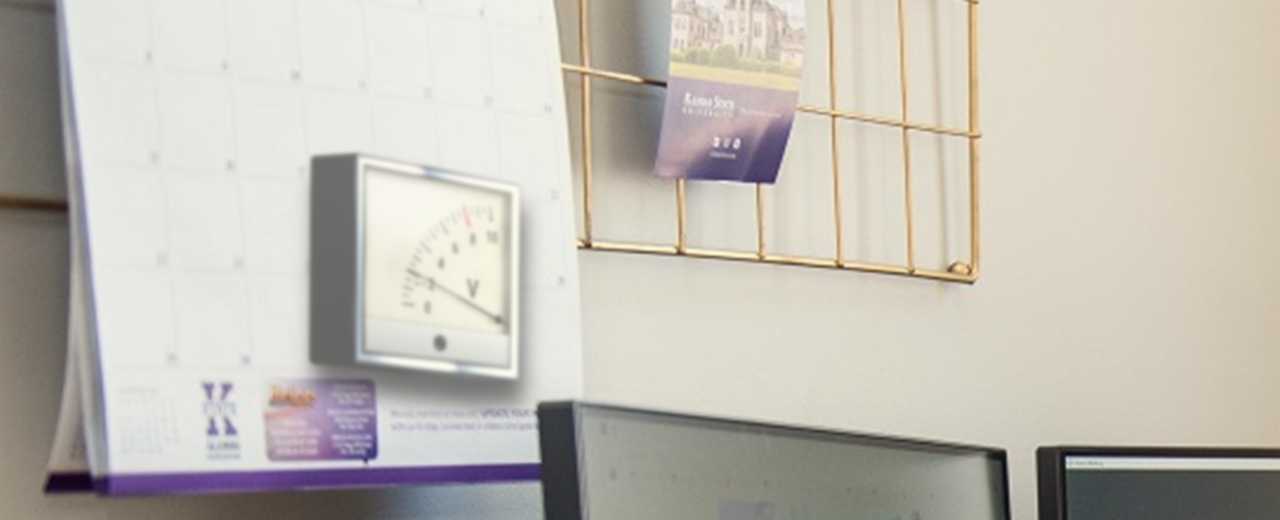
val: 2
